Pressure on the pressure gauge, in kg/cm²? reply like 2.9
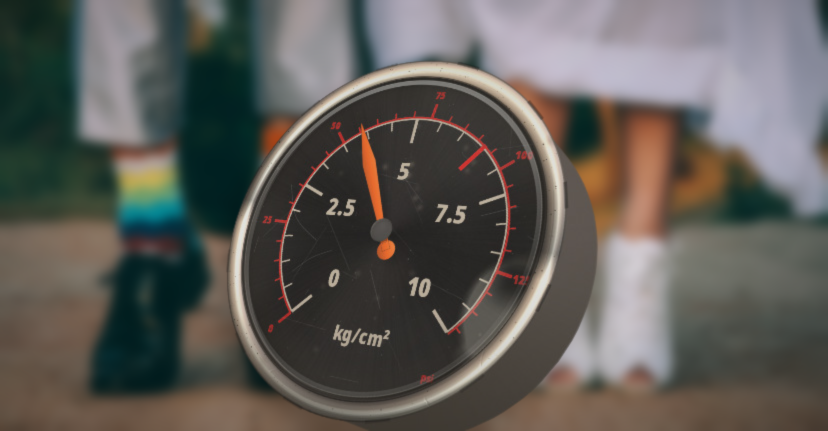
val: 4
